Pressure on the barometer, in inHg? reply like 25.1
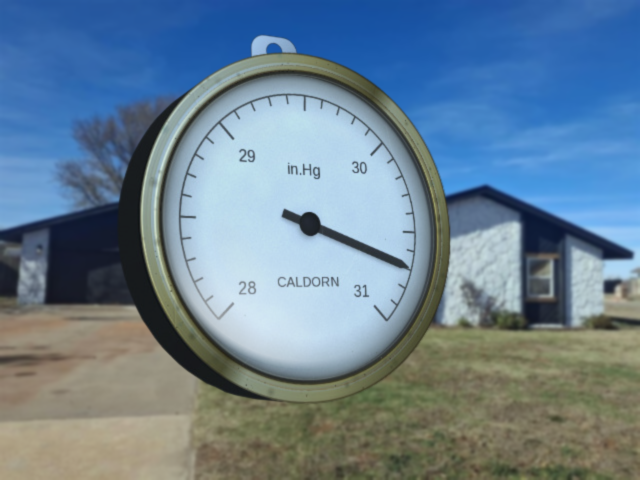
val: 30.7
